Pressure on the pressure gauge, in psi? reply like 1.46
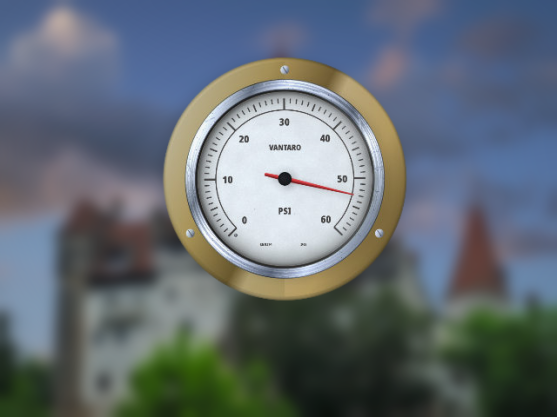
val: 53
